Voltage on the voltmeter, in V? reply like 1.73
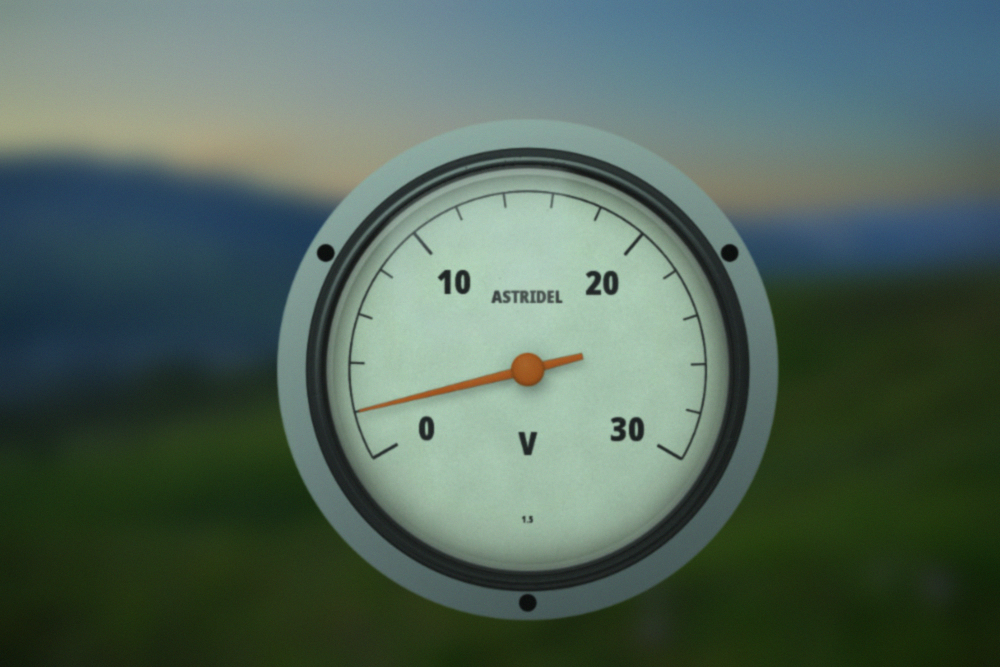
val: 2
